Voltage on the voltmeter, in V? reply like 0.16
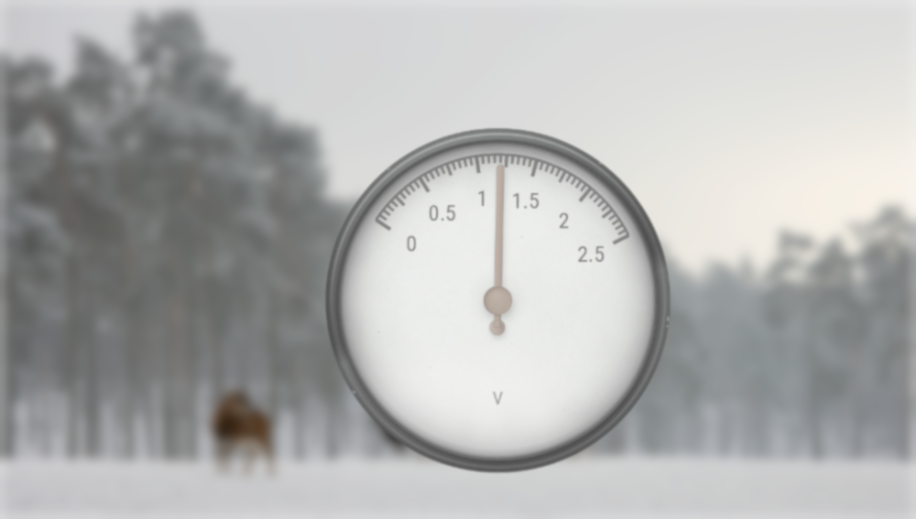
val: 1.2
